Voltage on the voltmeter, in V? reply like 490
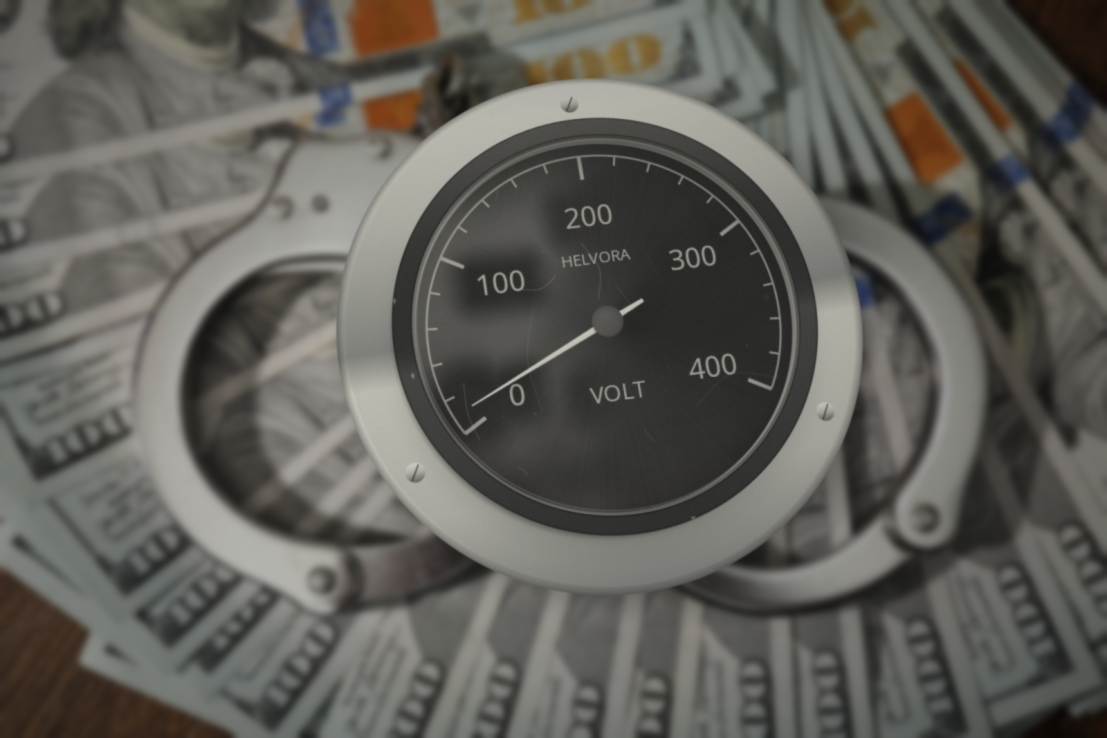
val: 10
